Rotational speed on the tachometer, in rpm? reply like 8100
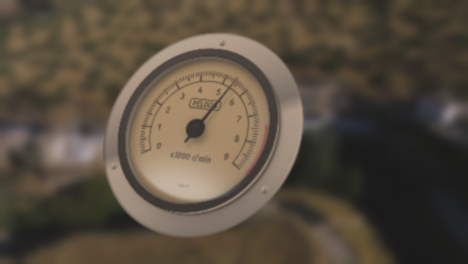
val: 5500
